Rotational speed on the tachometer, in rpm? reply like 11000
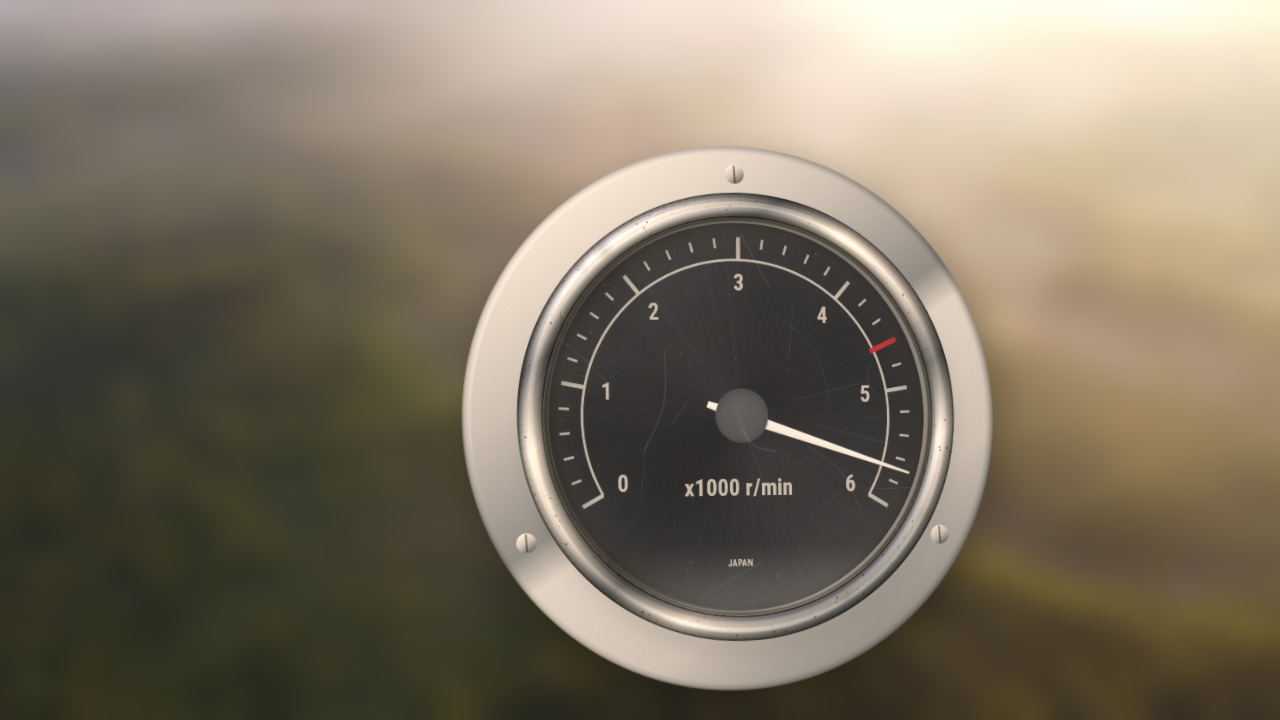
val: 5700
